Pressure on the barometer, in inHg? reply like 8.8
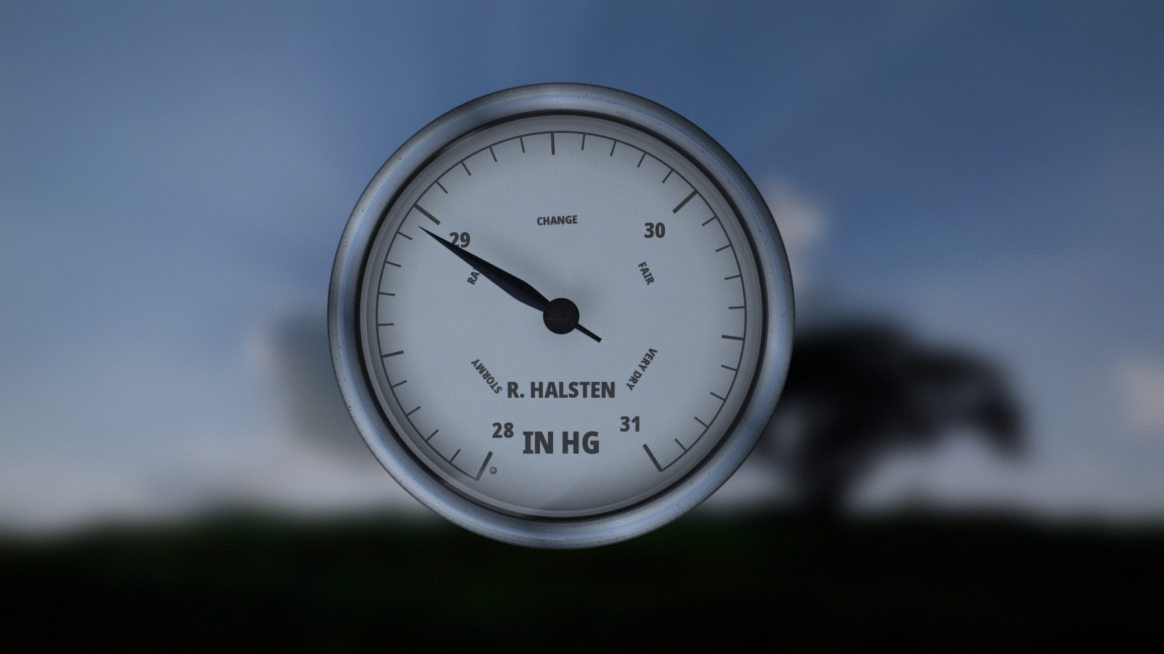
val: 28.95
